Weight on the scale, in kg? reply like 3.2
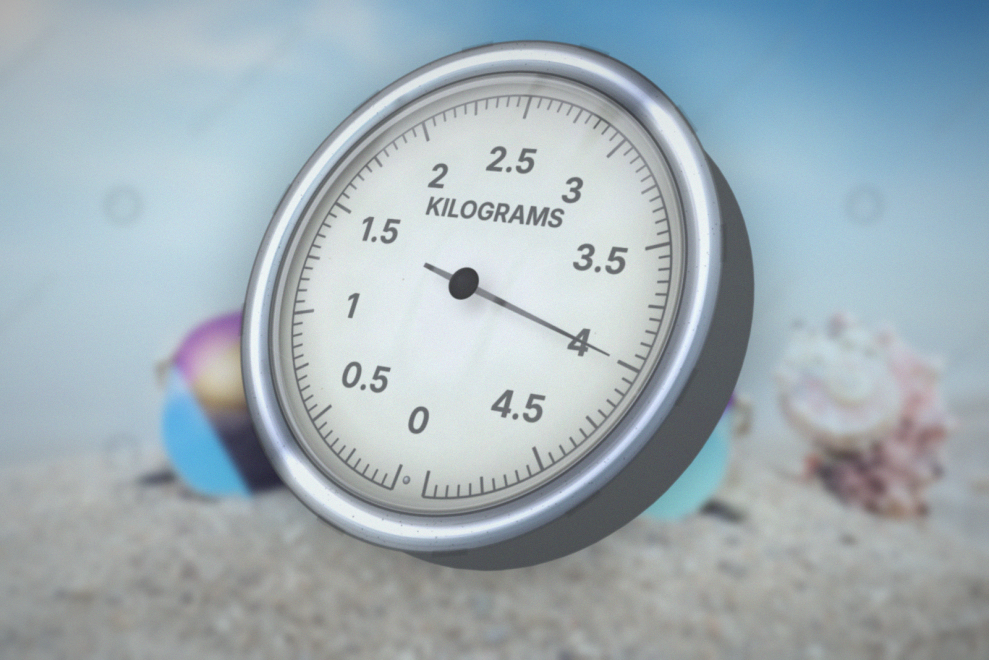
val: 4
